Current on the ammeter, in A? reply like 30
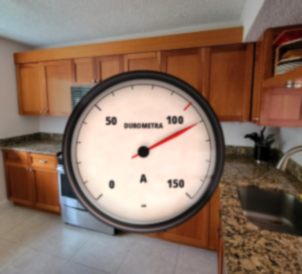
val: 110
